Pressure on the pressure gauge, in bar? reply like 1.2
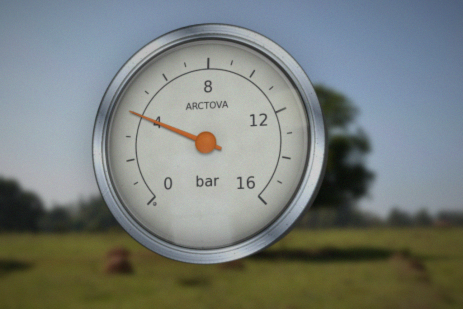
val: 4
